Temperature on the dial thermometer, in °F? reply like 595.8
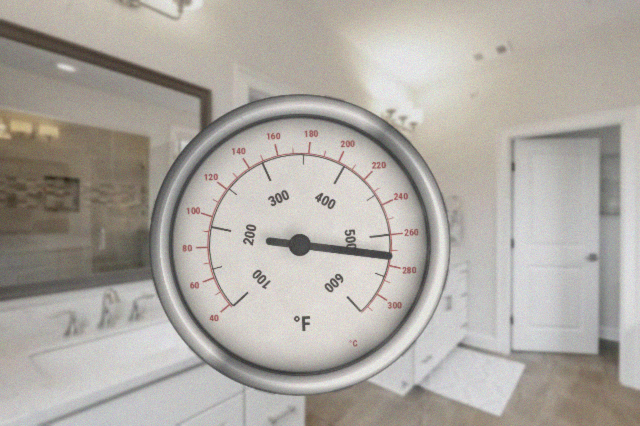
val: 525
